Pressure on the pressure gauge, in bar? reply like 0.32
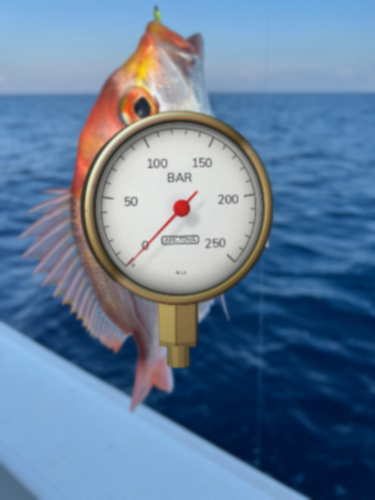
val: 0
